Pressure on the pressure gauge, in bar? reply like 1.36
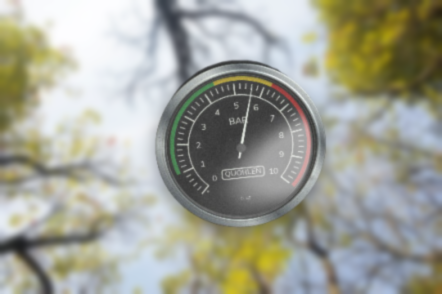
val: 5.6
